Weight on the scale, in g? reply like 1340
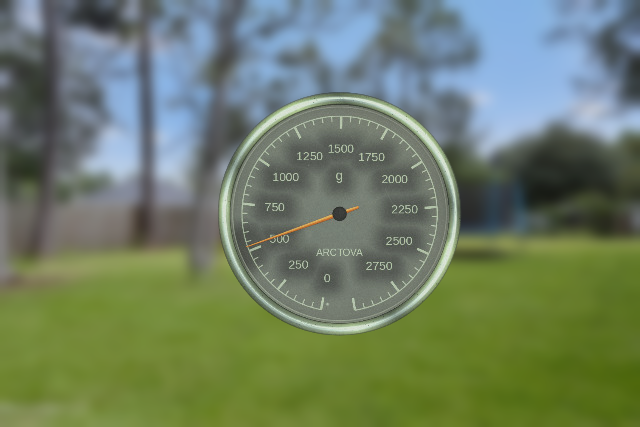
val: 525
